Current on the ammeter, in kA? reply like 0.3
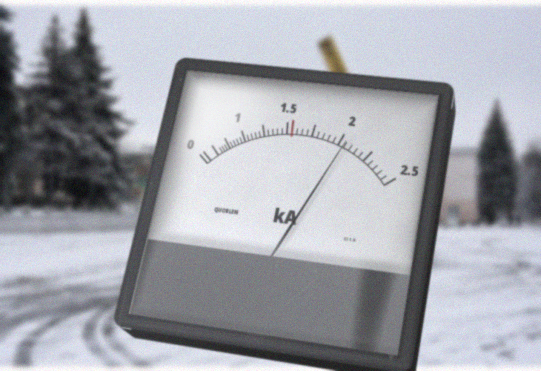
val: 2.05
